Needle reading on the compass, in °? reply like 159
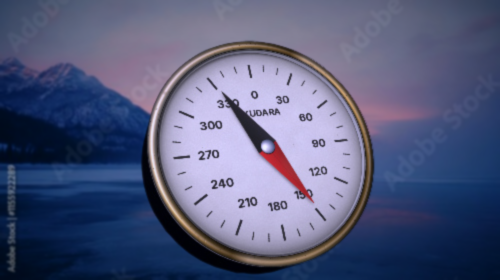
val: 150
